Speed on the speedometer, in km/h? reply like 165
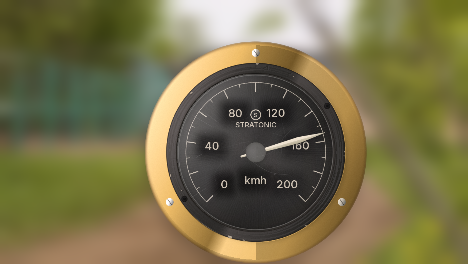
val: 155
